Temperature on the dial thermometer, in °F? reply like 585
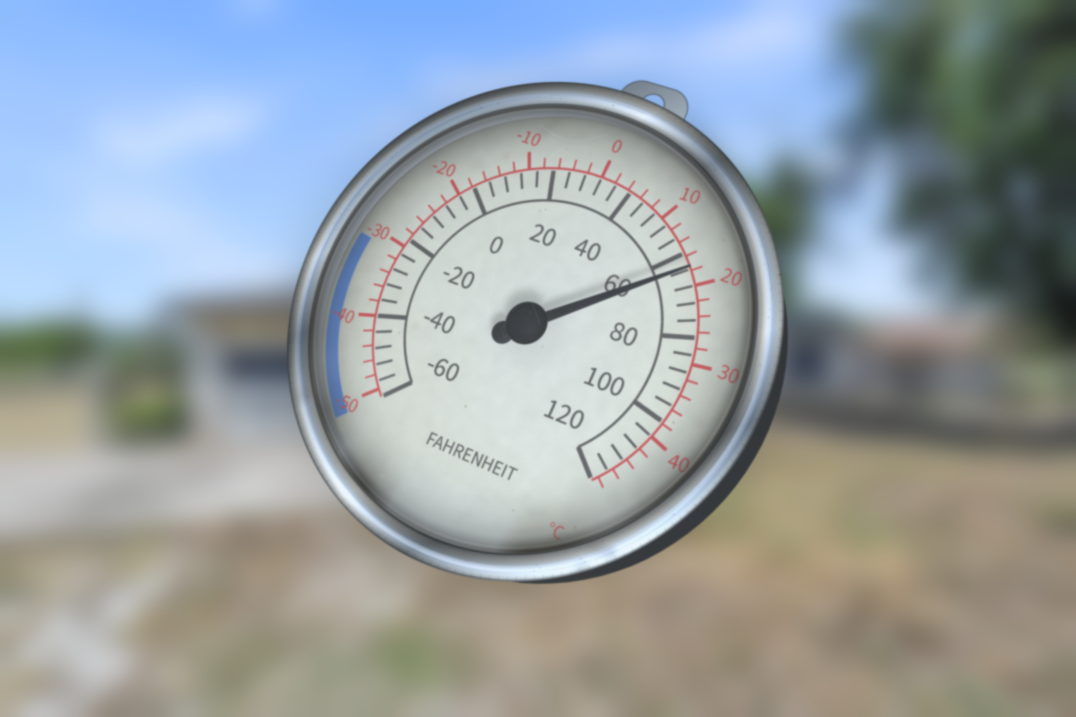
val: 64
